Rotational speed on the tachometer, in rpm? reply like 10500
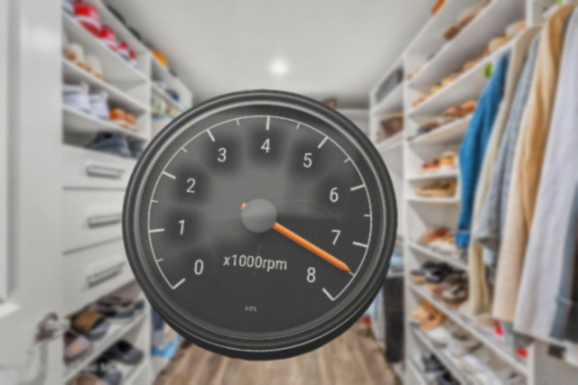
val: 7500
